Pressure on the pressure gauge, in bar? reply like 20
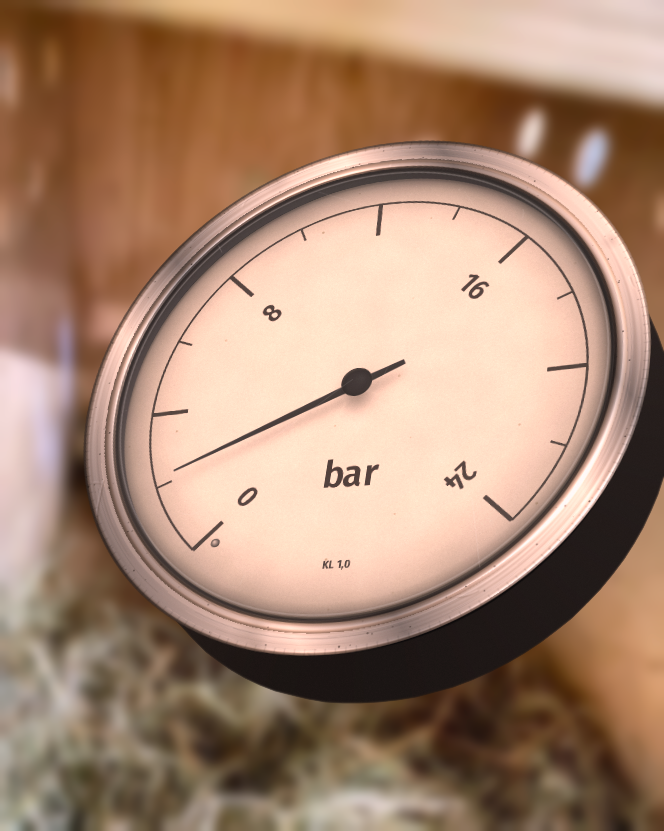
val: 2
